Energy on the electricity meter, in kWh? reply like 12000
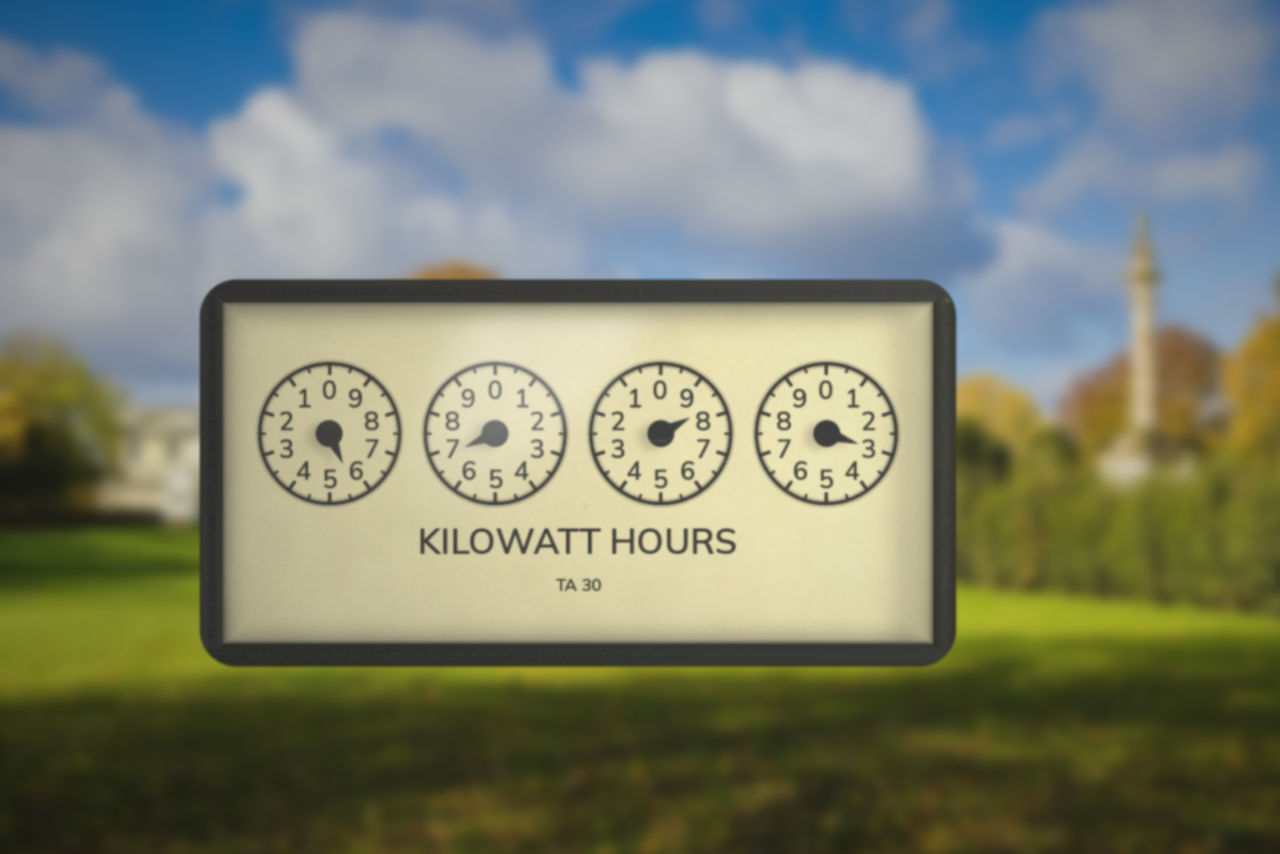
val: 5683
